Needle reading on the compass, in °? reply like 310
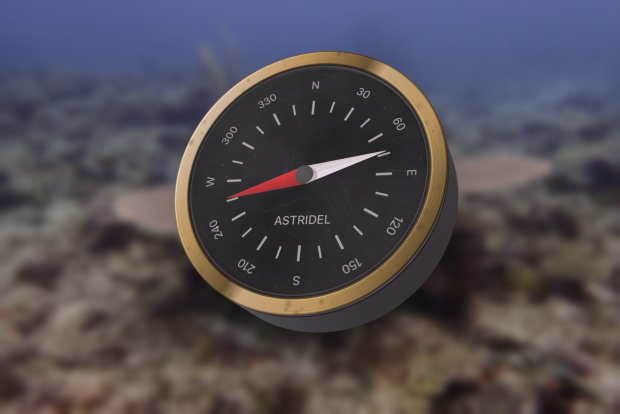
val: 255
